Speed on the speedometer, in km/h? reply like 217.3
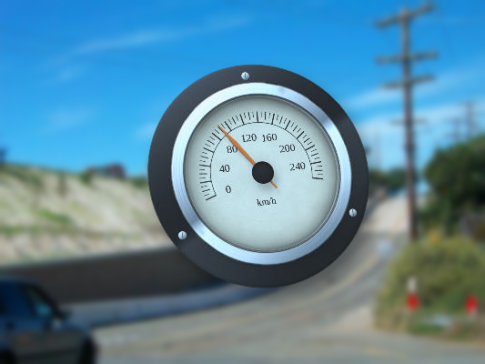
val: 90
